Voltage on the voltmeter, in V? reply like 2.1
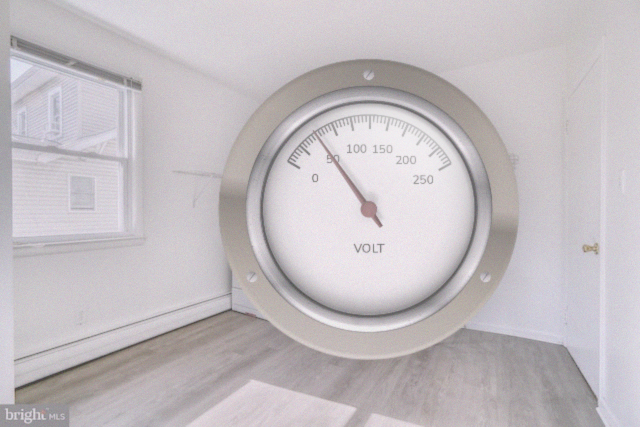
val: 50
